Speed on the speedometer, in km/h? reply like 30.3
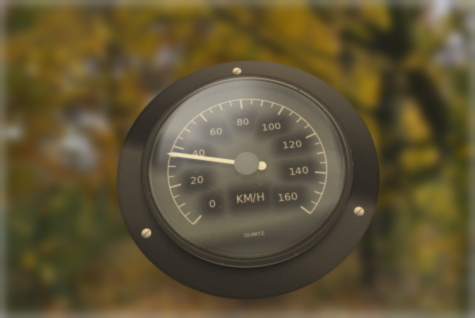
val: 35
